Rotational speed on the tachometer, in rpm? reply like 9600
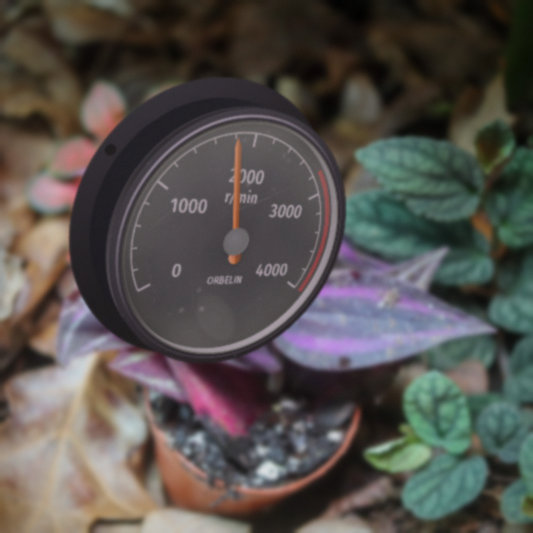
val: 1800
